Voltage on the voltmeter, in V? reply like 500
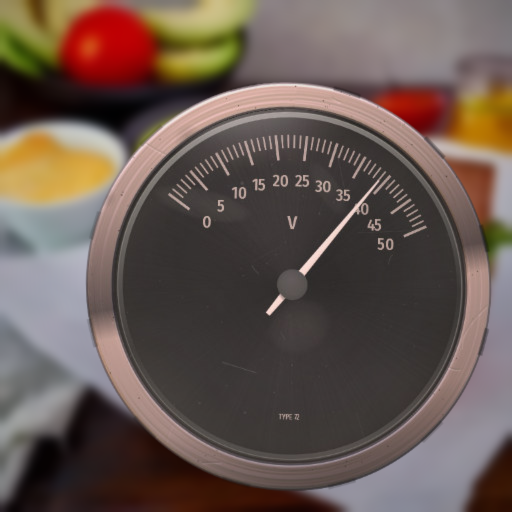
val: 39
